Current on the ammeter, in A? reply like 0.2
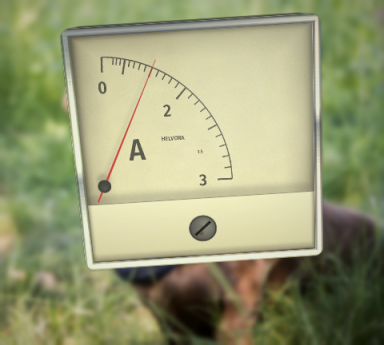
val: 1.5
